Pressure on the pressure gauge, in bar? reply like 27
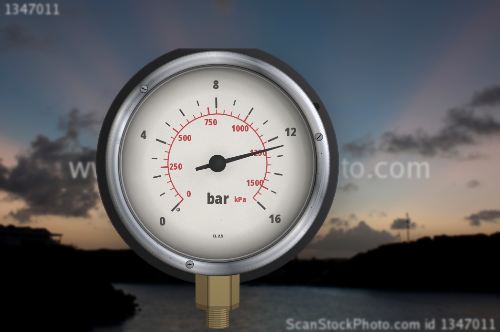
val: 12.5
